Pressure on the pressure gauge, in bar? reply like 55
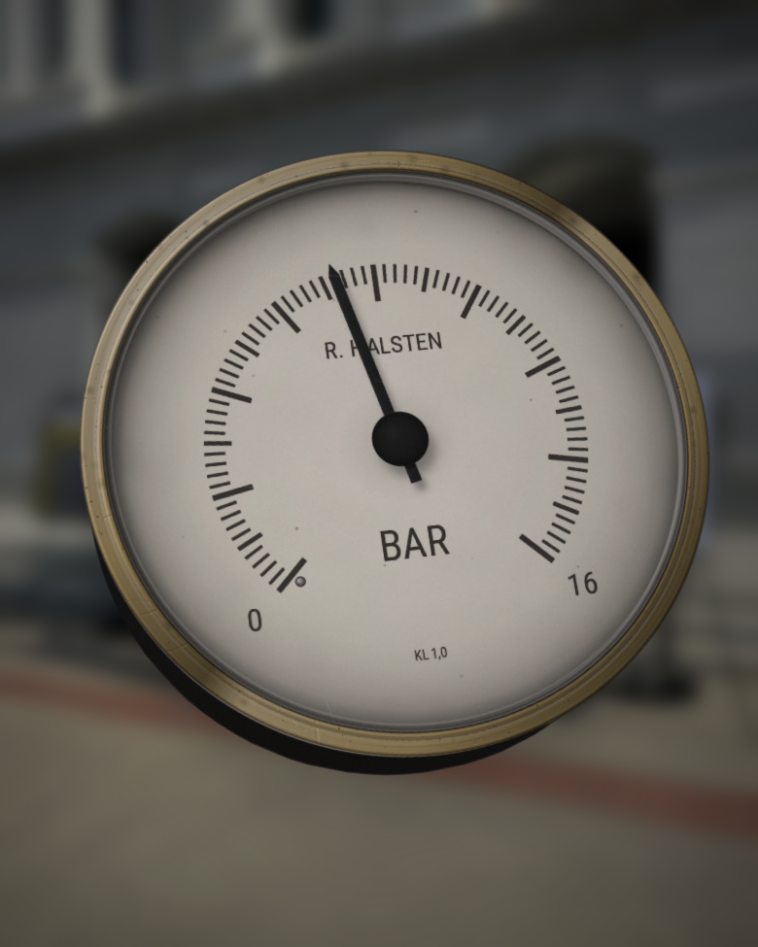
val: 7.2
